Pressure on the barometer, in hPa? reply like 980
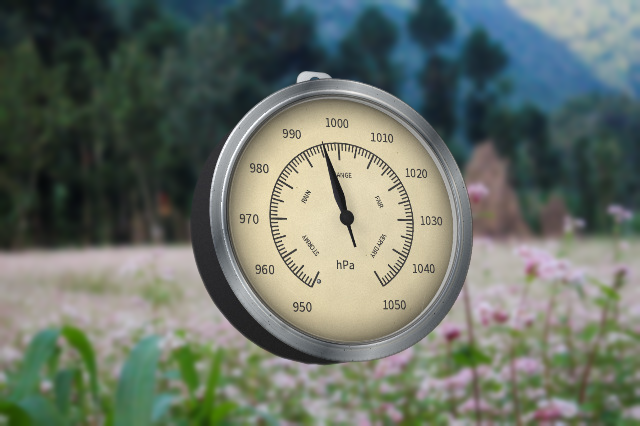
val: 995
